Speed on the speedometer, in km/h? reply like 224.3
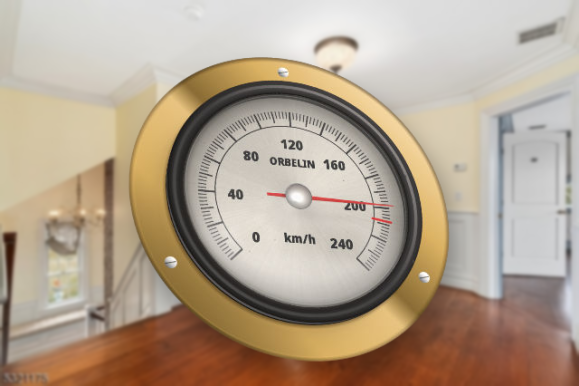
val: 200
